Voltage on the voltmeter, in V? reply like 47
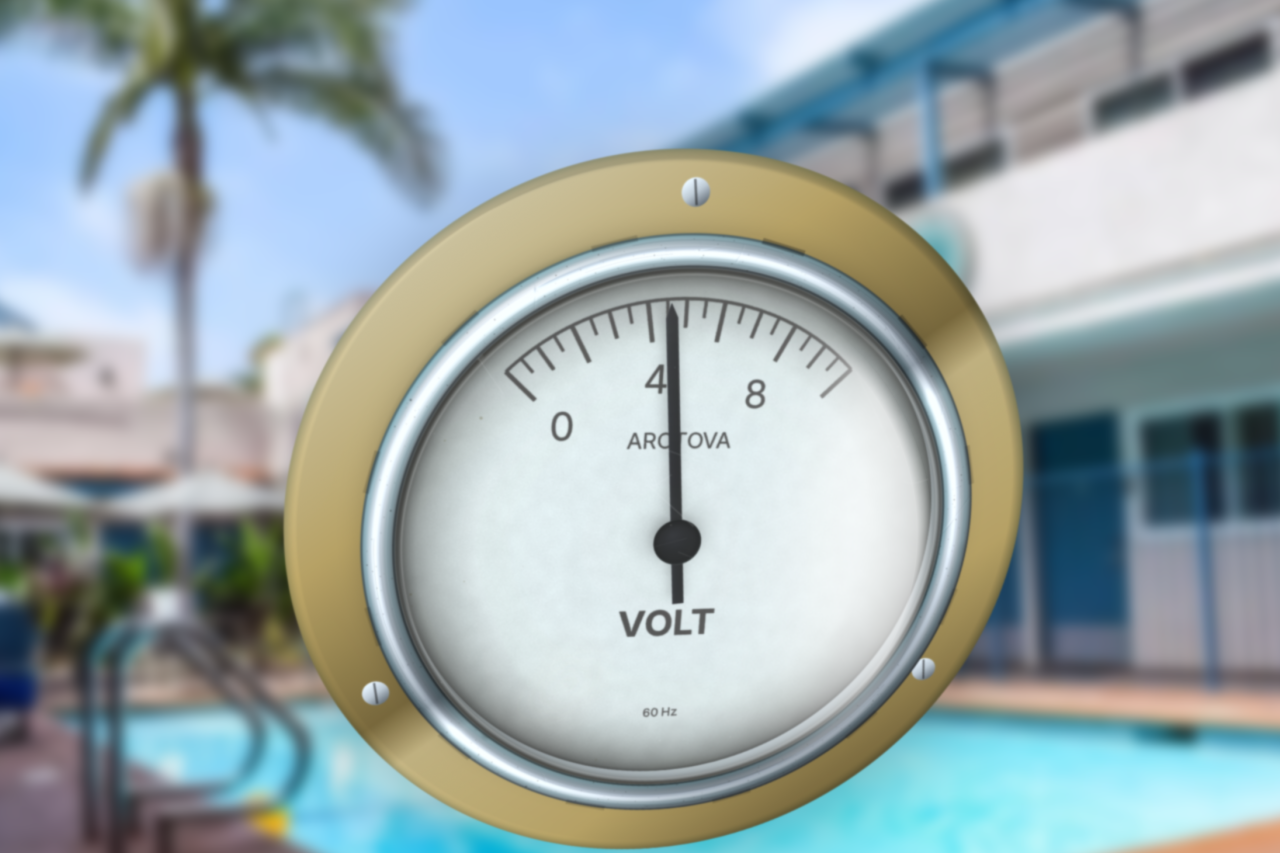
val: 4.5
